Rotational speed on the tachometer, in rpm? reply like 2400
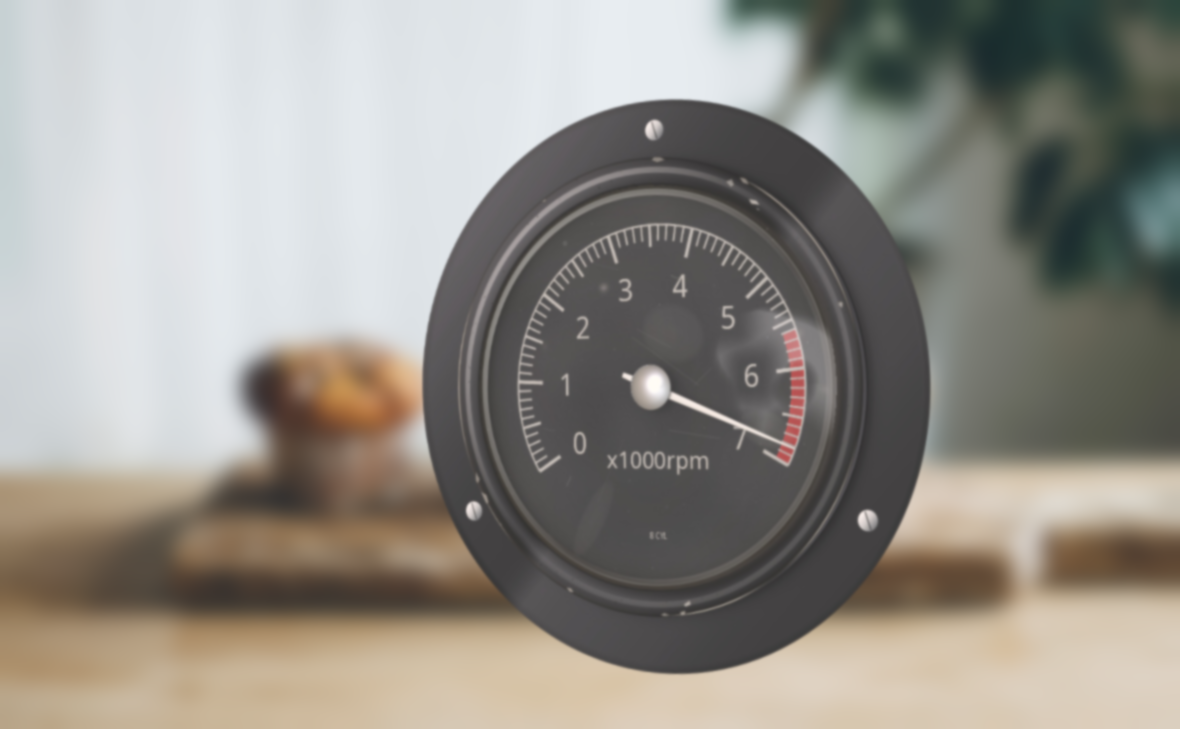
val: 6800
